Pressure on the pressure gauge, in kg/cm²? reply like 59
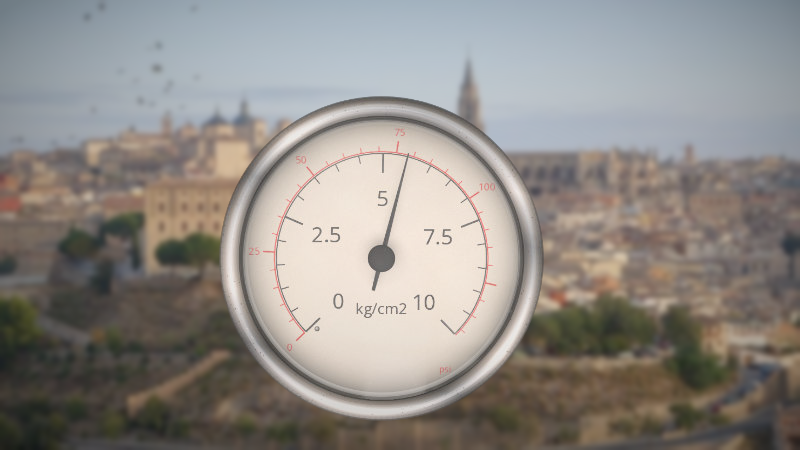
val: 5.5
